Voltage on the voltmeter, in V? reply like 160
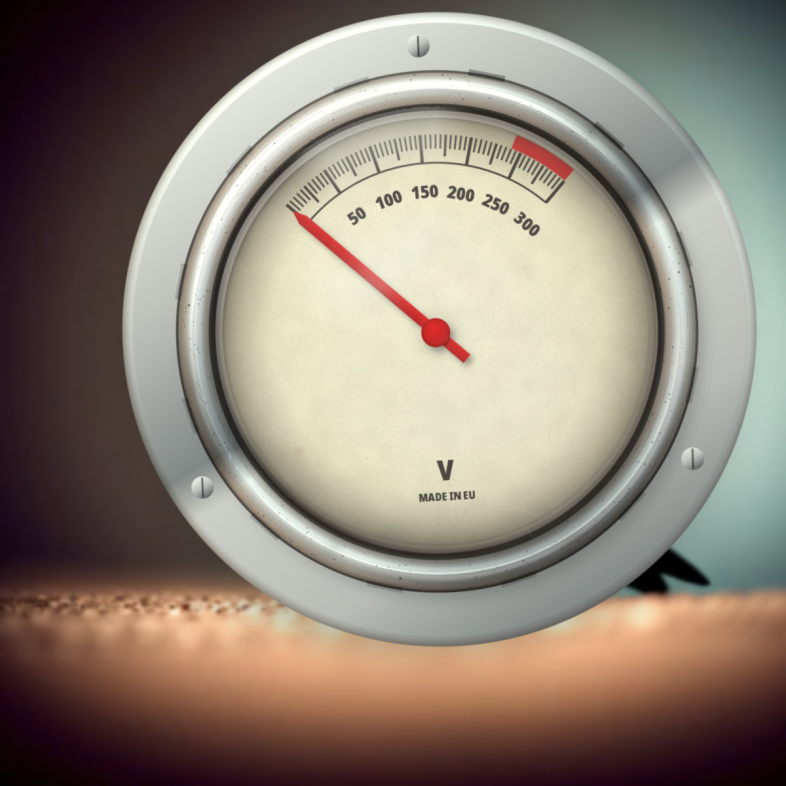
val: 0
